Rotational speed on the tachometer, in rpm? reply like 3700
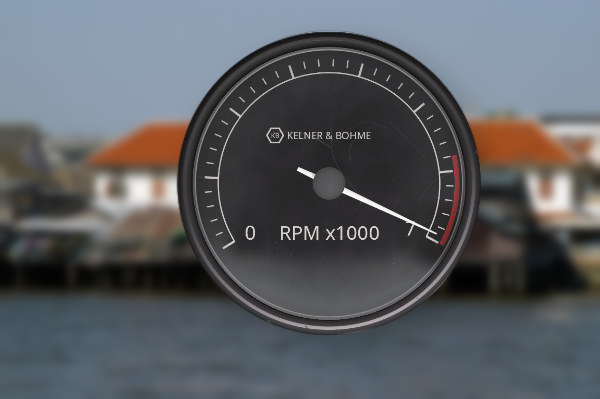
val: 6900
